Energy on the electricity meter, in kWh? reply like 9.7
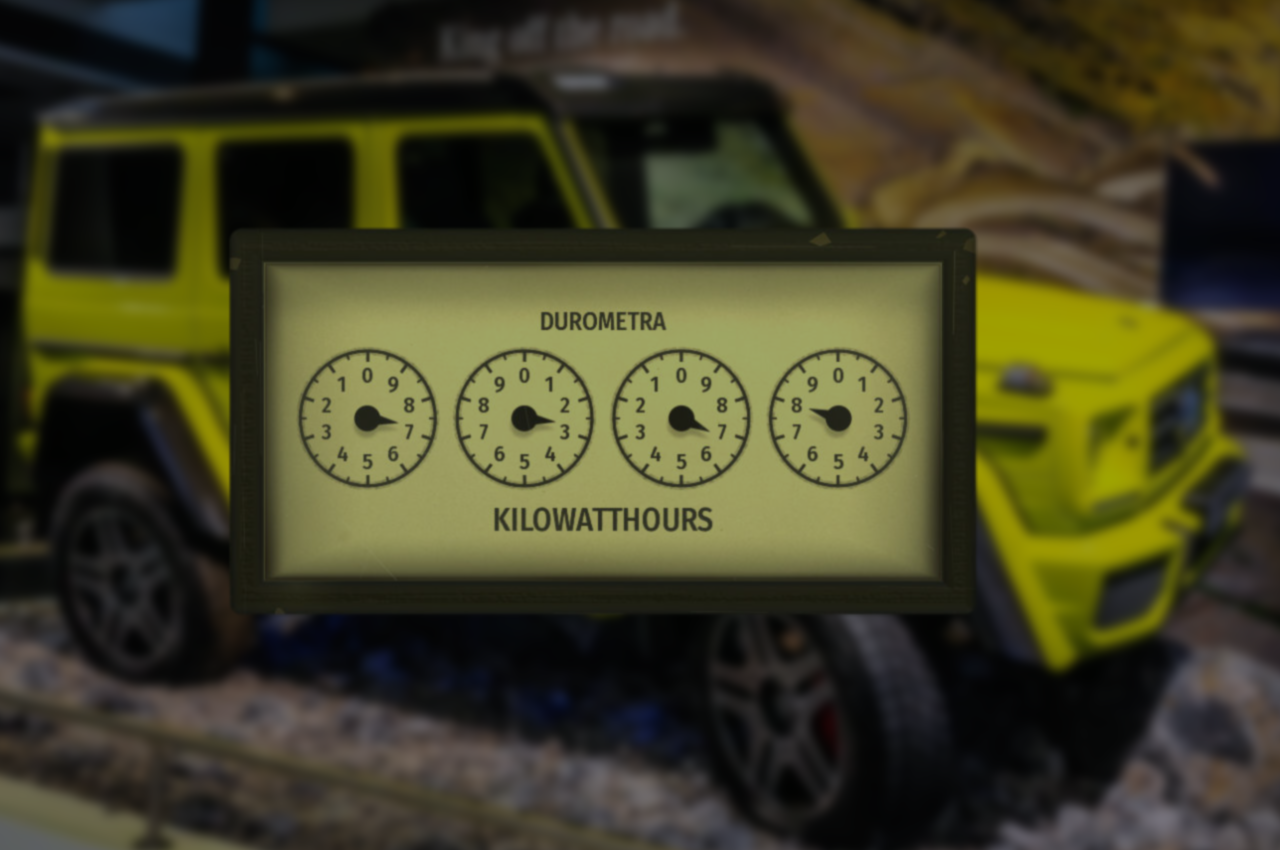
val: 7268
